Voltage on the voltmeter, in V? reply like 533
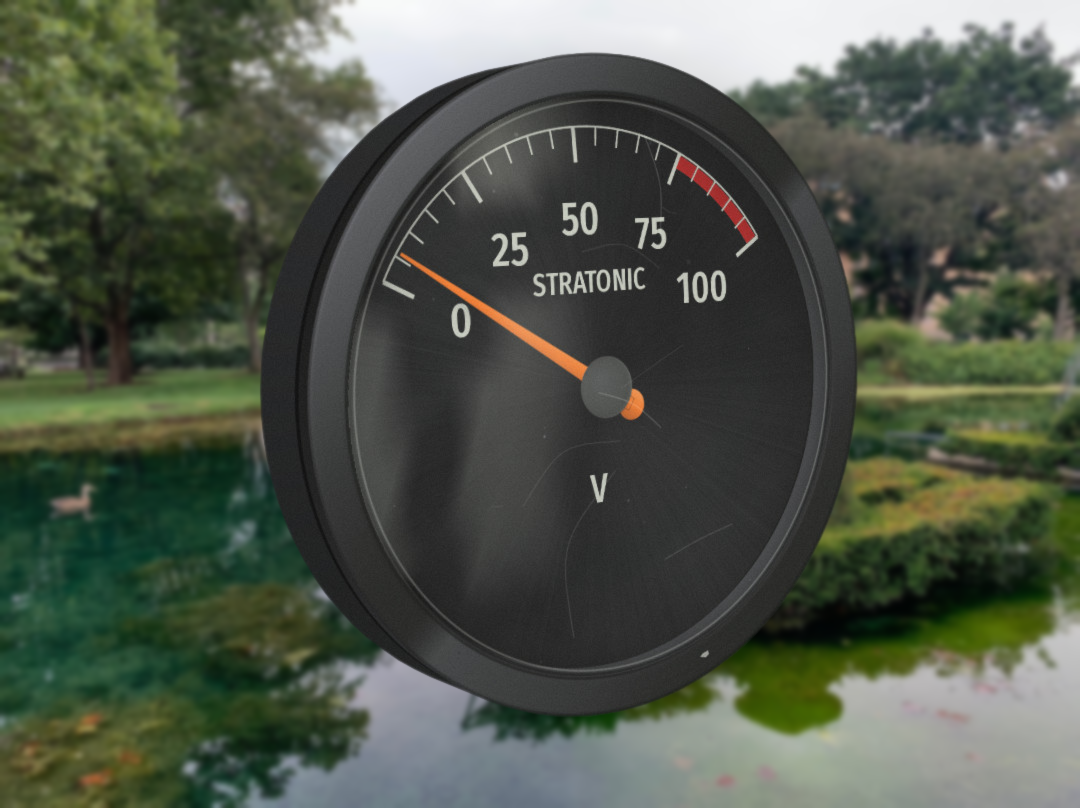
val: 5
